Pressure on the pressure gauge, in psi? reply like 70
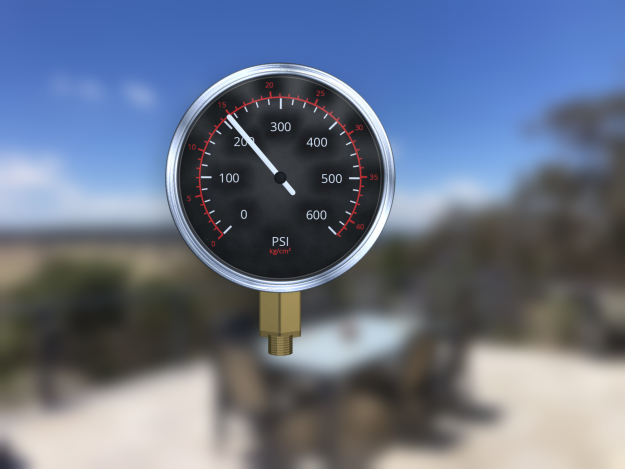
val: 210
